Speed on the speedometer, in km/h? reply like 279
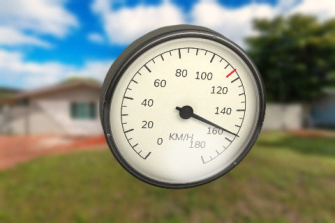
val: 155
